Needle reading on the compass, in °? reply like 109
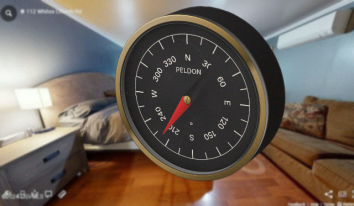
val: 217.5
